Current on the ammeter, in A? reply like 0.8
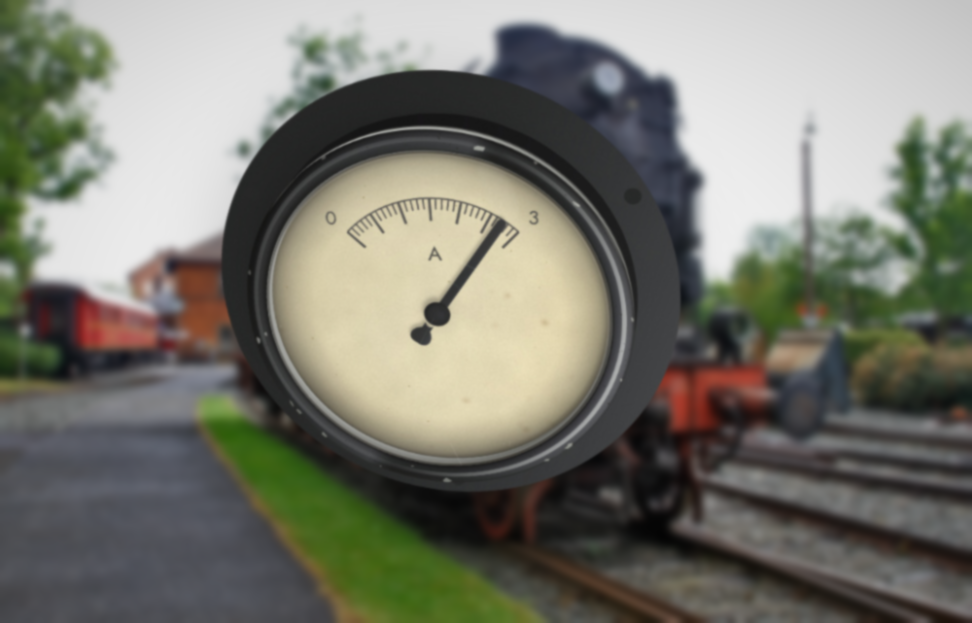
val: 2.7
